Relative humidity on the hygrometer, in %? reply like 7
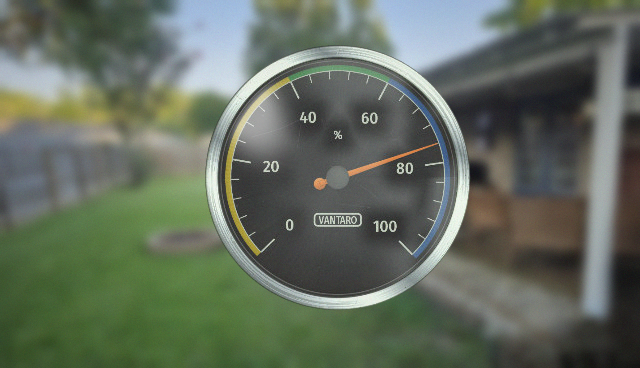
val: 76
